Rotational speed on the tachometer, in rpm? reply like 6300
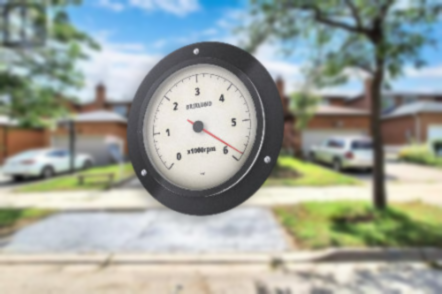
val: 5800
